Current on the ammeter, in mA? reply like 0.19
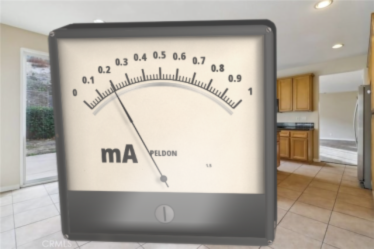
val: 0.2
